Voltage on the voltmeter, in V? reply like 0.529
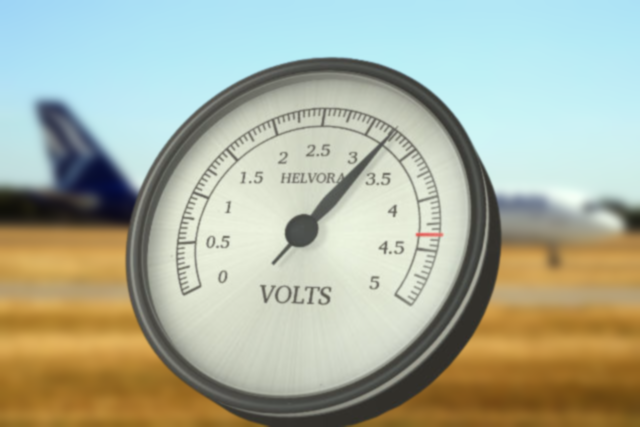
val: 3.25
